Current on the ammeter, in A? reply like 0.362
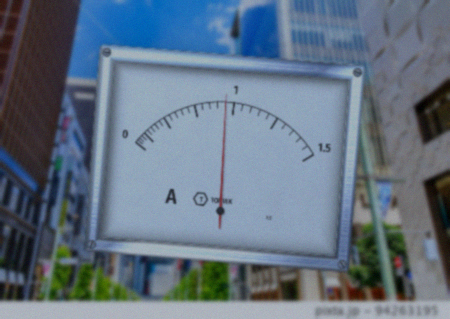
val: 0.95
